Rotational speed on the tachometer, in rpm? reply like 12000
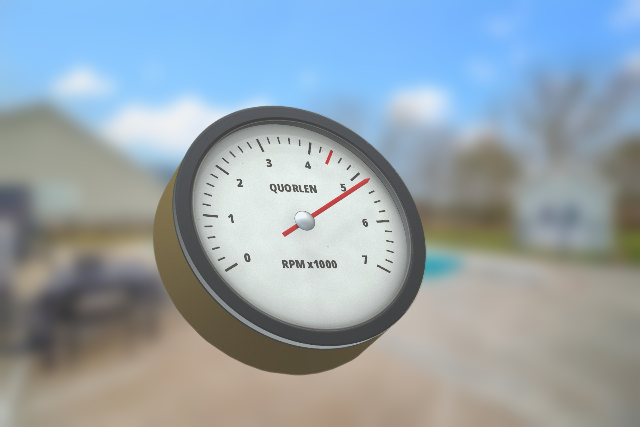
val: 5200
